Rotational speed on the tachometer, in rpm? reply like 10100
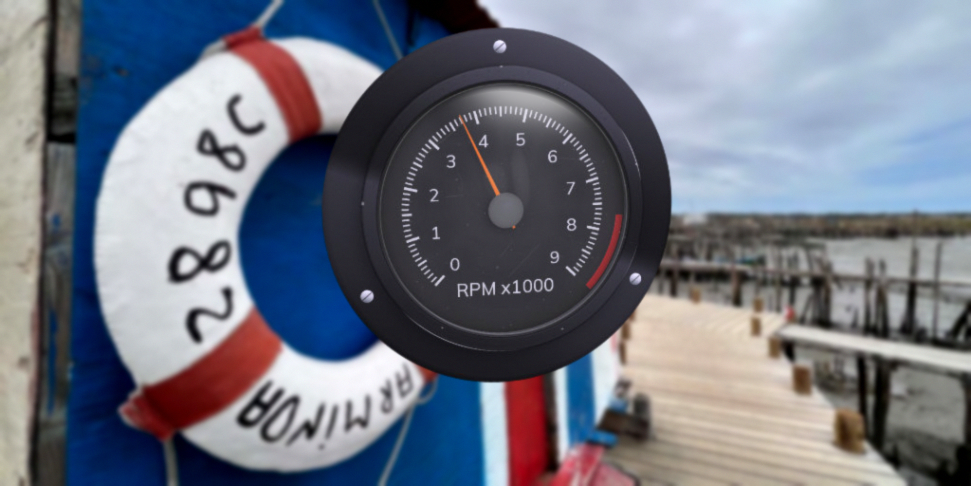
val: 3700
